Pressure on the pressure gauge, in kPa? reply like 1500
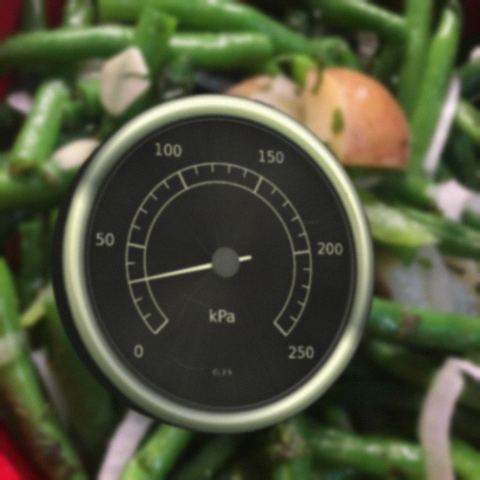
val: 30
